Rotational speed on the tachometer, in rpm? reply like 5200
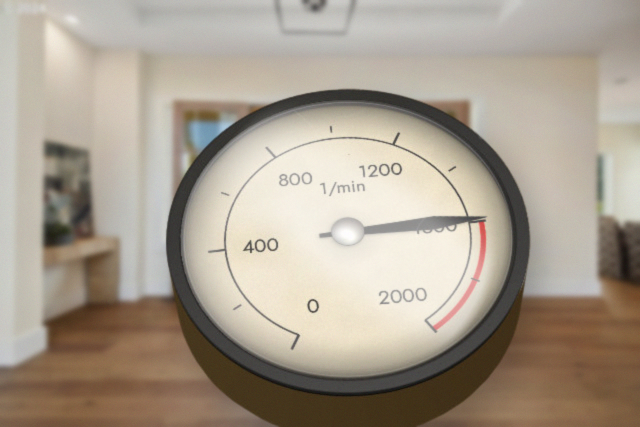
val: 1600
